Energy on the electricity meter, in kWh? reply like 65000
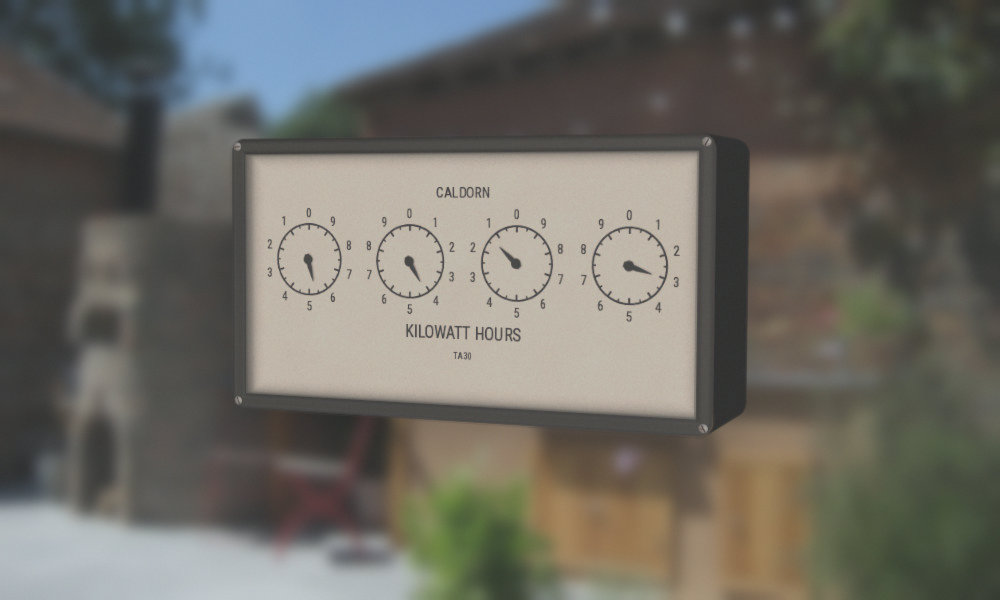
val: 5413
